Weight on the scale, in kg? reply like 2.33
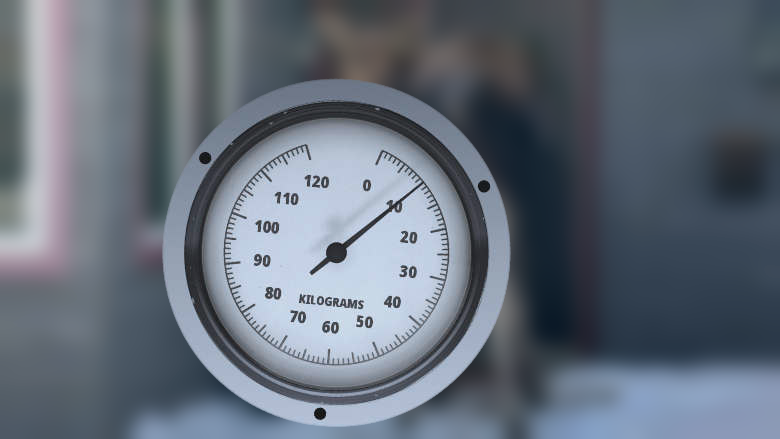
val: 10
